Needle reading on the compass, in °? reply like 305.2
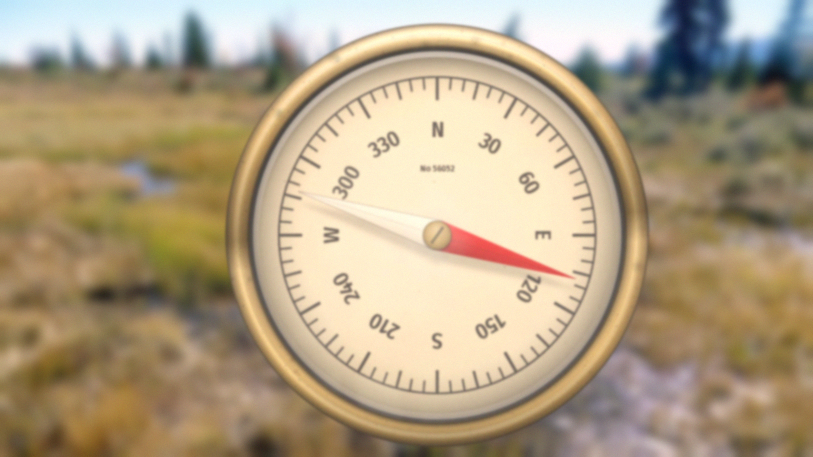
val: 107.5
